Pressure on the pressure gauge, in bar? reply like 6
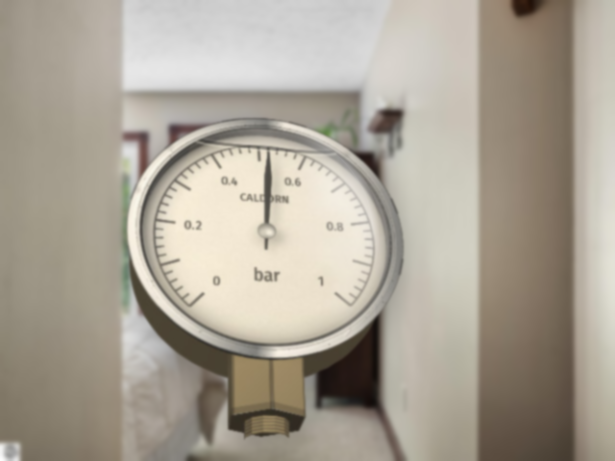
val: 0.52
